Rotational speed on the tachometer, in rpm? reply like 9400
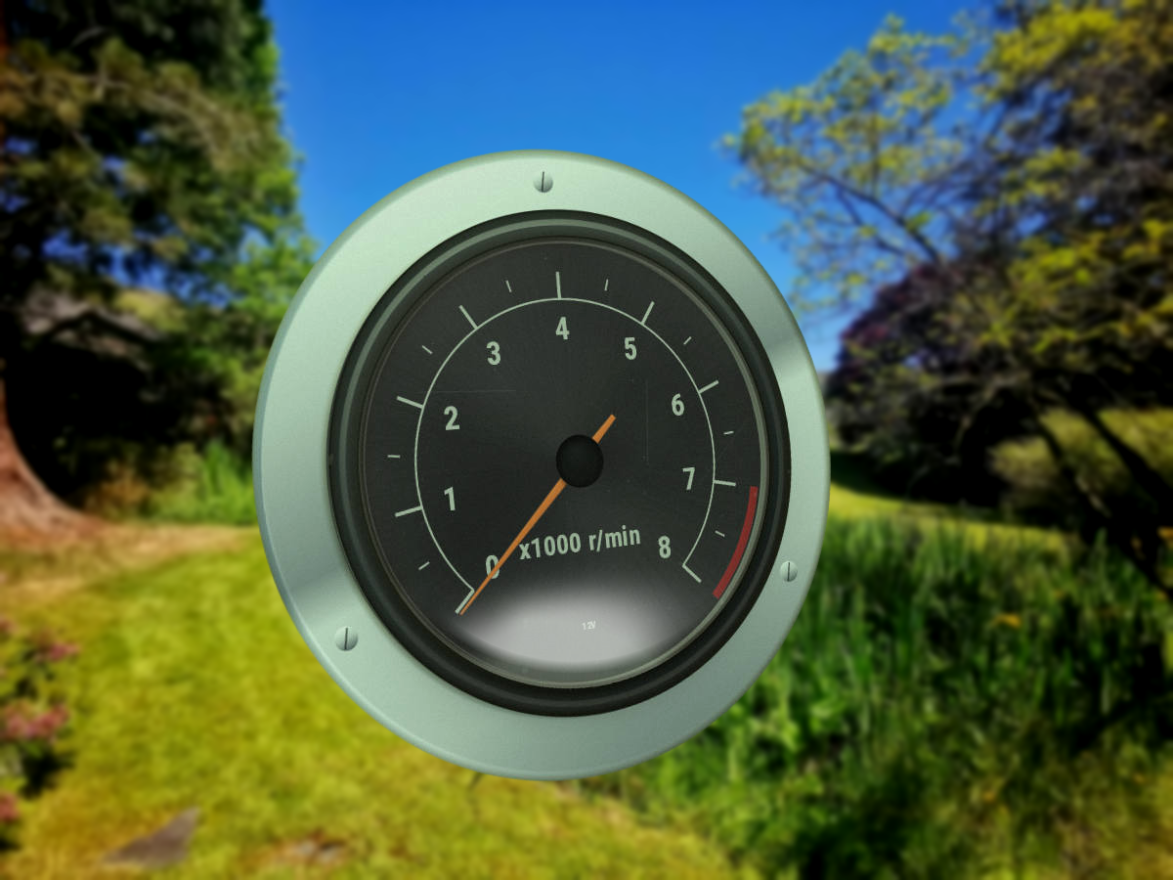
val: 0
